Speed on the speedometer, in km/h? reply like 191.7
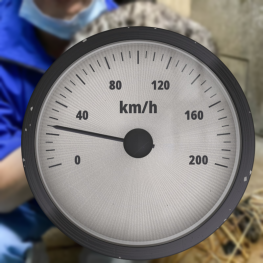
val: 25
